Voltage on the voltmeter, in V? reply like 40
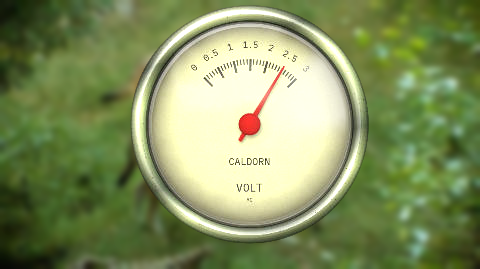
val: 2.5
